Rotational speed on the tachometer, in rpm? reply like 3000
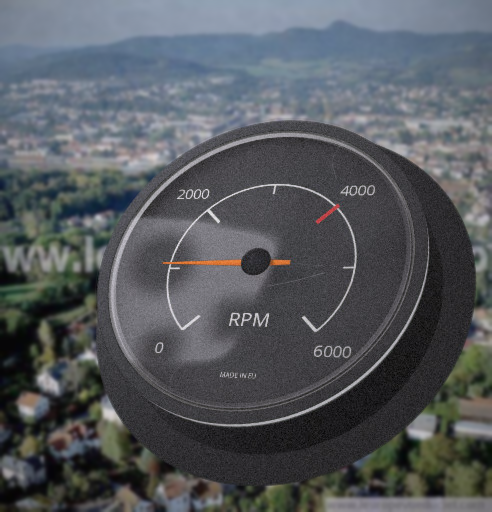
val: 1000
